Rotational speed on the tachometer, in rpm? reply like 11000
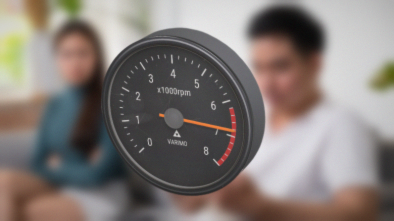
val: 6800
